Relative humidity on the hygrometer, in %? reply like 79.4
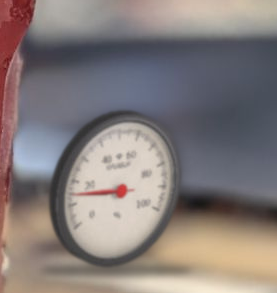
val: 15
